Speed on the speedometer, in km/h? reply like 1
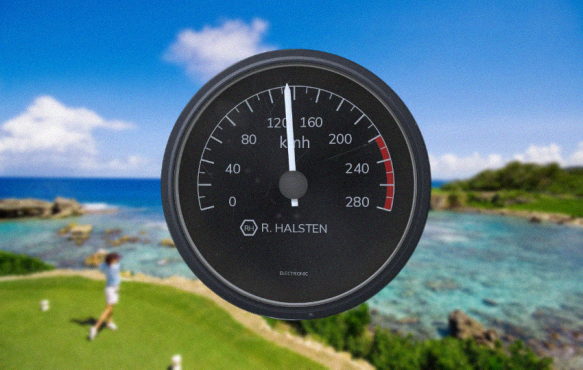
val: 135
